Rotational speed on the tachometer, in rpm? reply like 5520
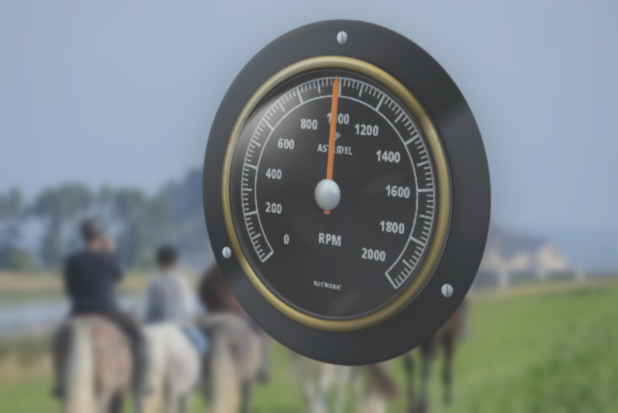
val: 1000
